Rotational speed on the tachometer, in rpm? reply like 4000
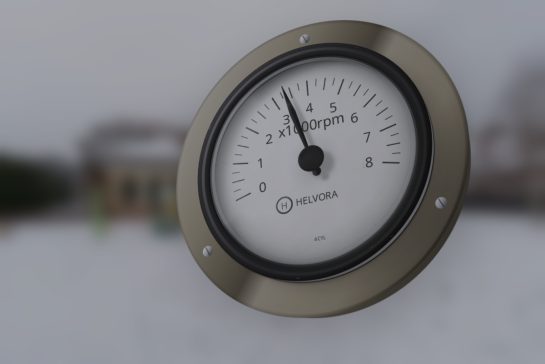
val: 3375
